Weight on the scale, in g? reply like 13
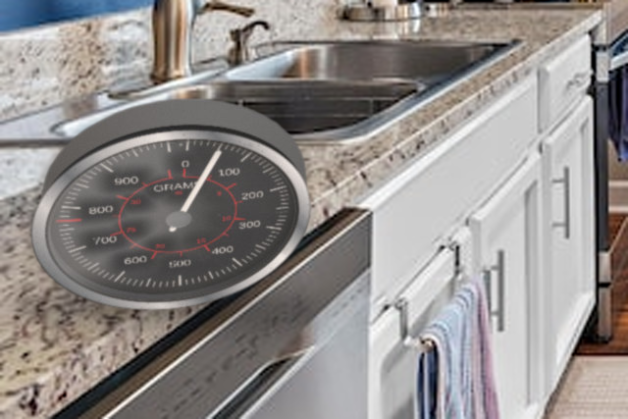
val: 50
